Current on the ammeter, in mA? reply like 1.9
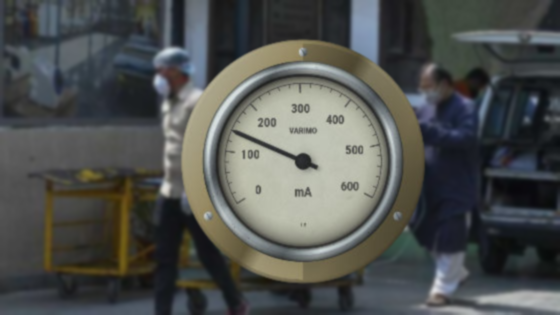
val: 140
